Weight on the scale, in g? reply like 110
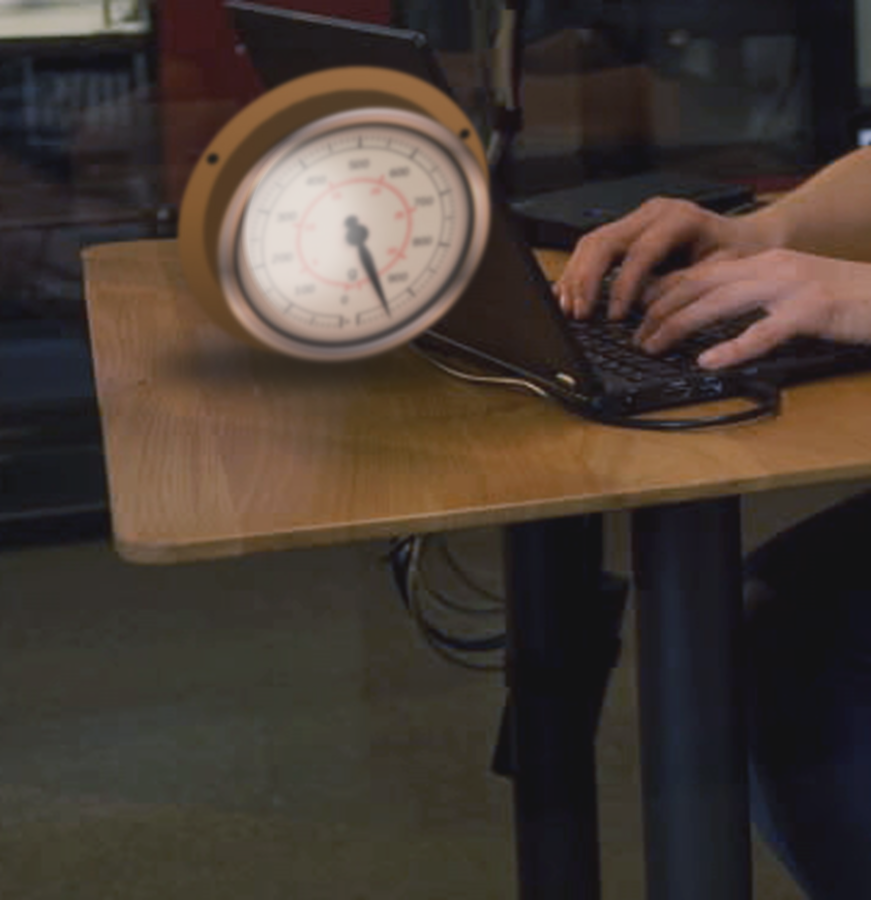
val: 950
